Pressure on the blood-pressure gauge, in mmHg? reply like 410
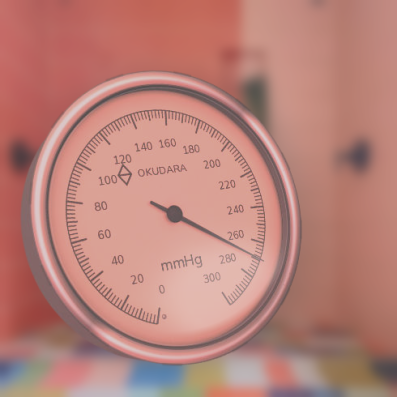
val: 270
